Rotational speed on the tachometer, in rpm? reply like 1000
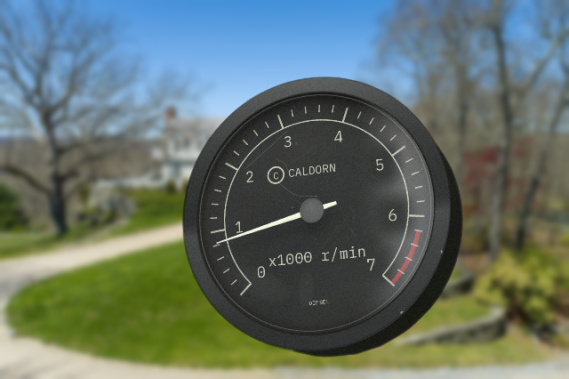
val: 800
